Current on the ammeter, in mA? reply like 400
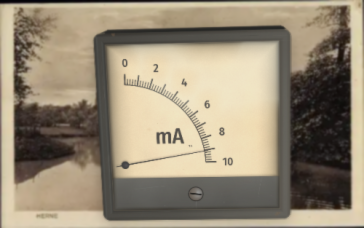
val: 9
